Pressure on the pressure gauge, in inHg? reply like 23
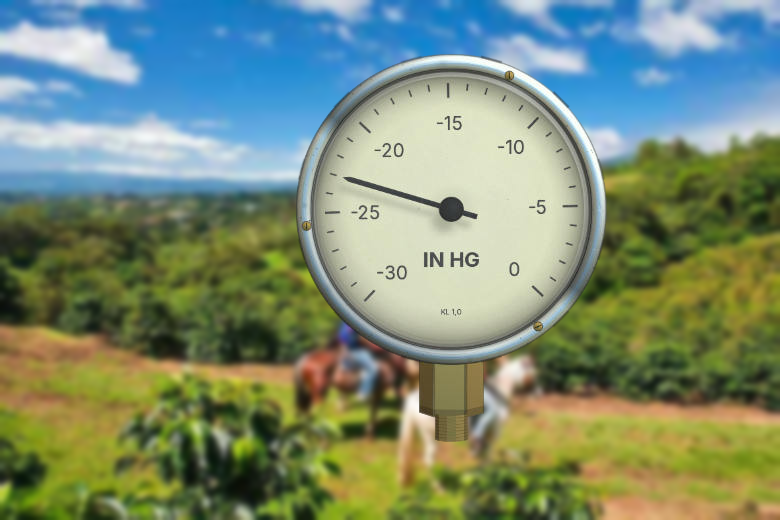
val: -23
